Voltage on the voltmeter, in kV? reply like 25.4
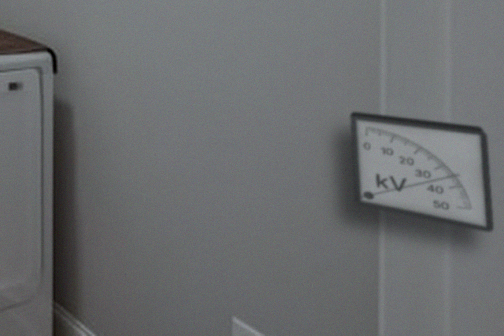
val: 35
